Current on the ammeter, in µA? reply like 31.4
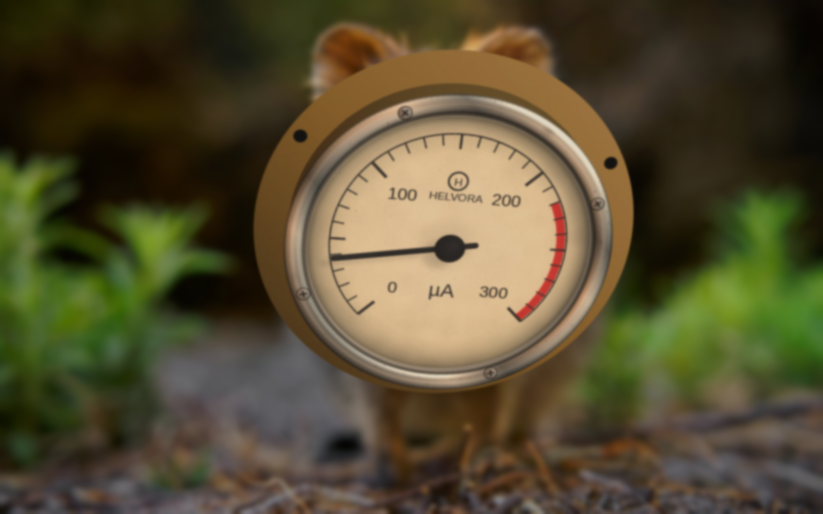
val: 40
